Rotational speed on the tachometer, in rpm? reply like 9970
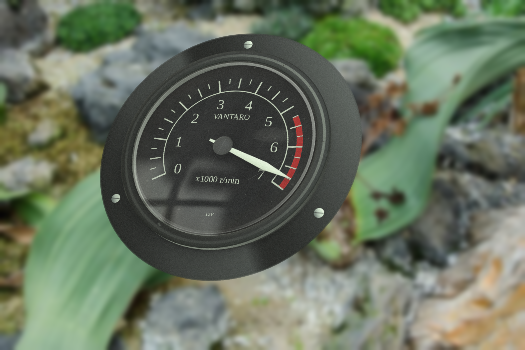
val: 6750
